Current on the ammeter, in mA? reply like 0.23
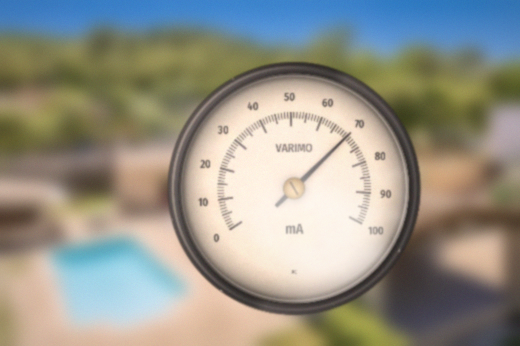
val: 70
